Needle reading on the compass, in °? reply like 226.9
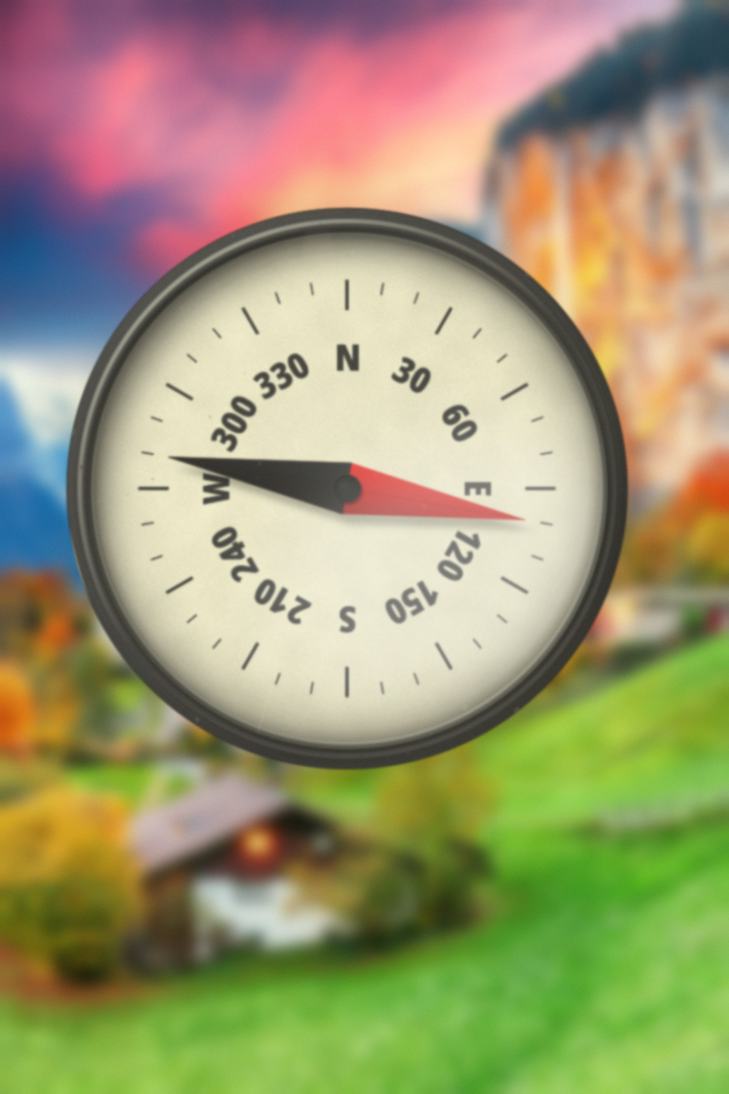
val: 100
